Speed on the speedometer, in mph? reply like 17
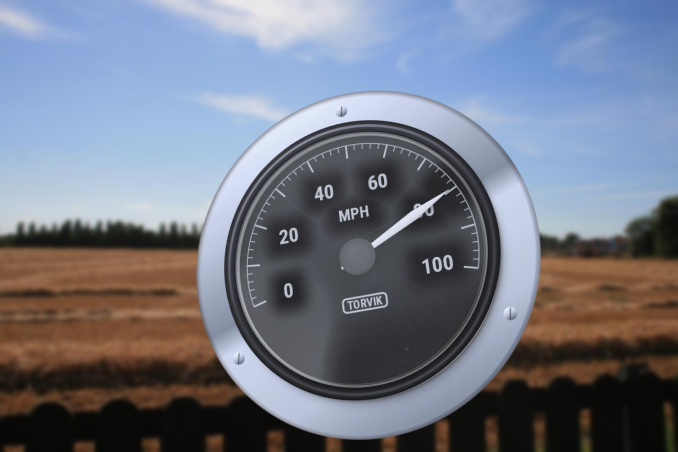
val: 80
